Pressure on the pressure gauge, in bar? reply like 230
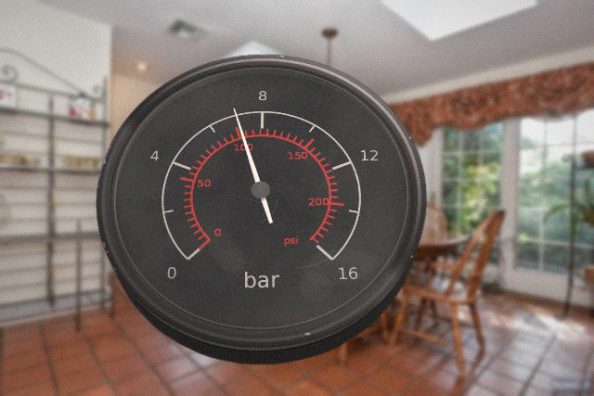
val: 7
